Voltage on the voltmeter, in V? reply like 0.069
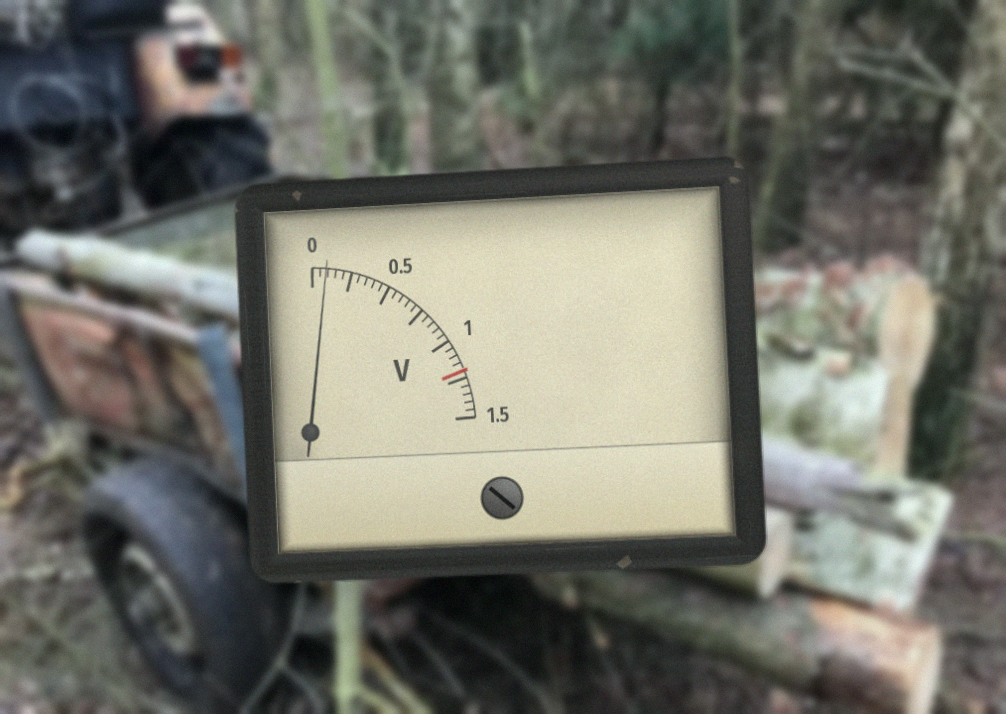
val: 0.1
